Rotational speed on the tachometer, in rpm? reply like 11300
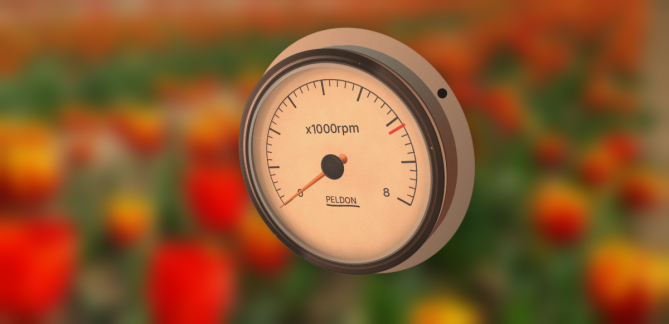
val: 0
